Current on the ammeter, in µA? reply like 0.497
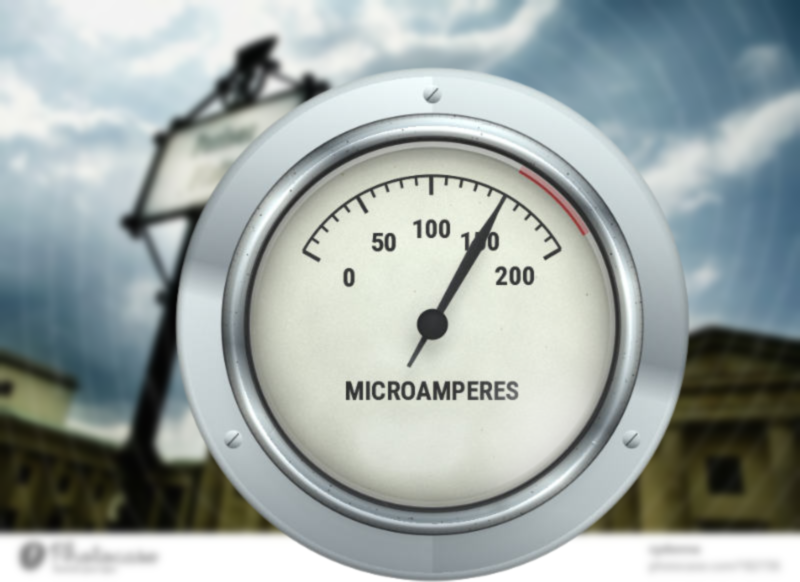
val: 150
